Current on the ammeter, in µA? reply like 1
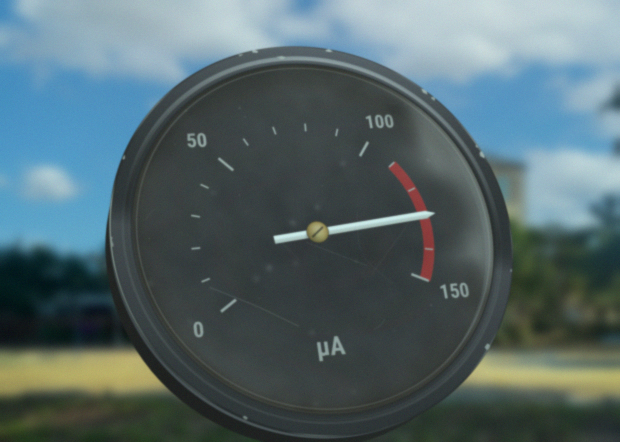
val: 130
